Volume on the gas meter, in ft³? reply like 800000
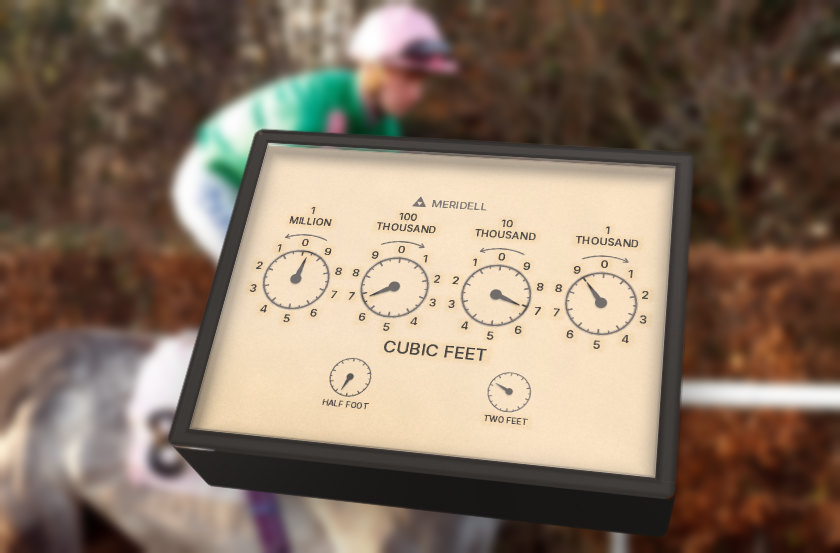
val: 966900
